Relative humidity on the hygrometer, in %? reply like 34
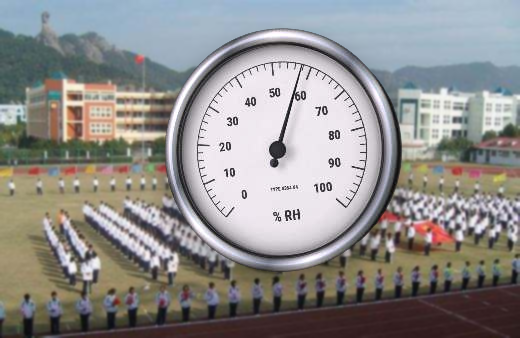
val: 58
